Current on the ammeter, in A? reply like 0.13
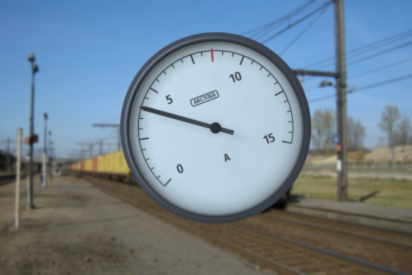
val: 4
